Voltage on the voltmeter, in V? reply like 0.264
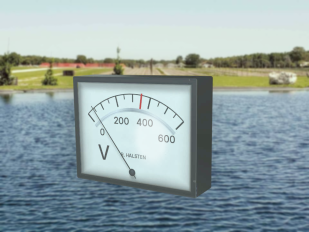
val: 50
